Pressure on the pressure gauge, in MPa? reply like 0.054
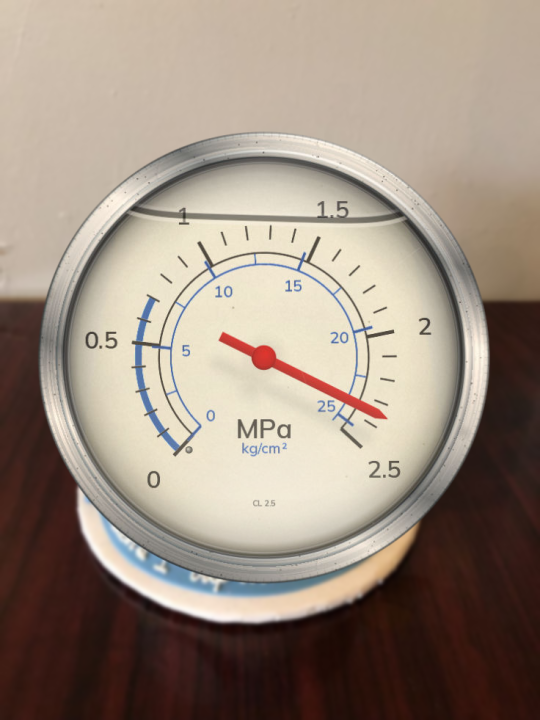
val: 2.35
